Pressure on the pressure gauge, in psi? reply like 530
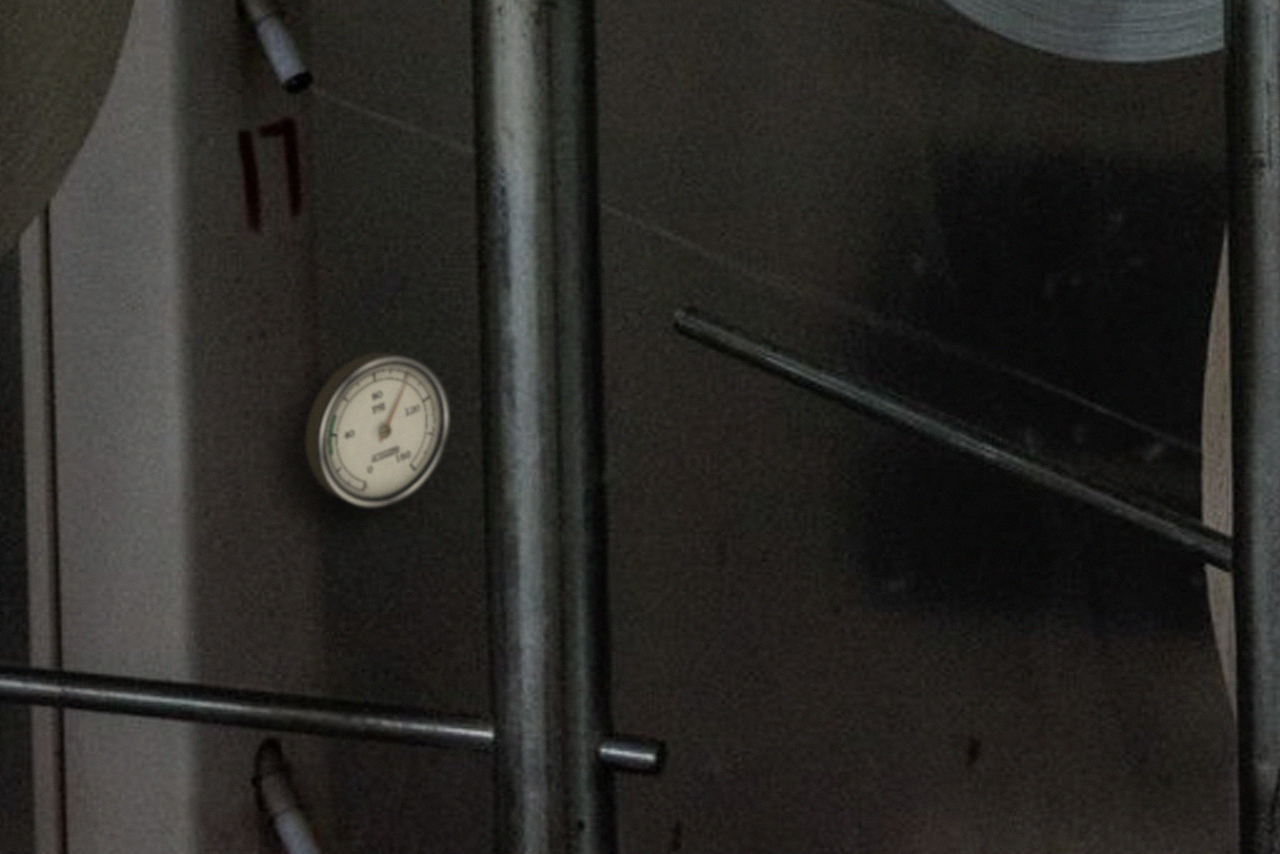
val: 100
